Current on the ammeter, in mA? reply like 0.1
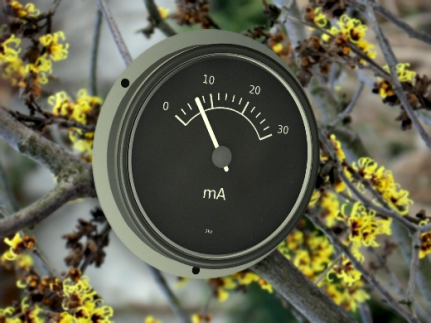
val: 6
